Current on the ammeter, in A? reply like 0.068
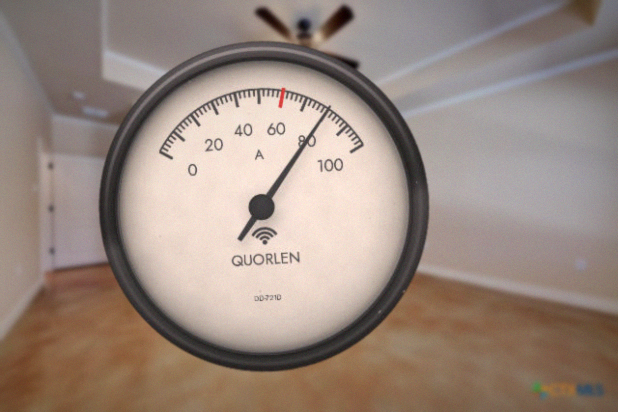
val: 80
